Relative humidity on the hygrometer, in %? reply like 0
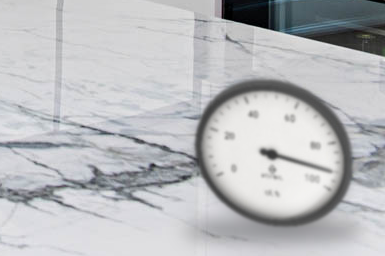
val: 92
